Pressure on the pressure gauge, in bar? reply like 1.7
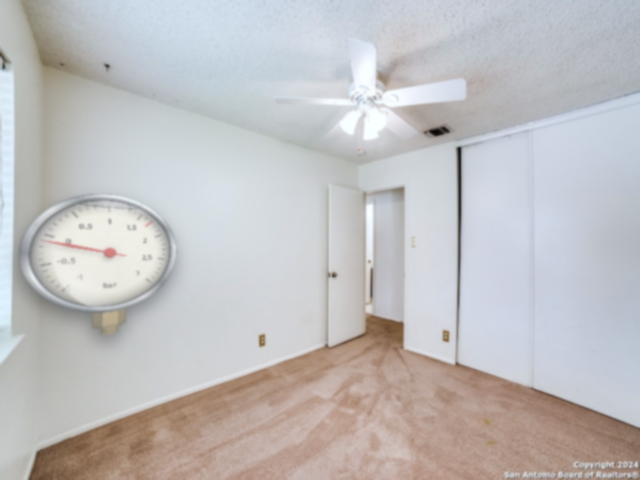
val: -0.1
